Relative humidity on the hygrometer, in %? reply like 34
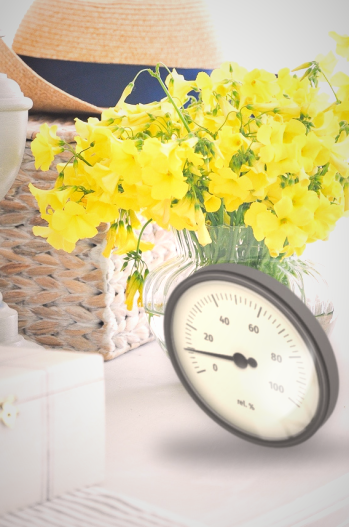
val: 10
